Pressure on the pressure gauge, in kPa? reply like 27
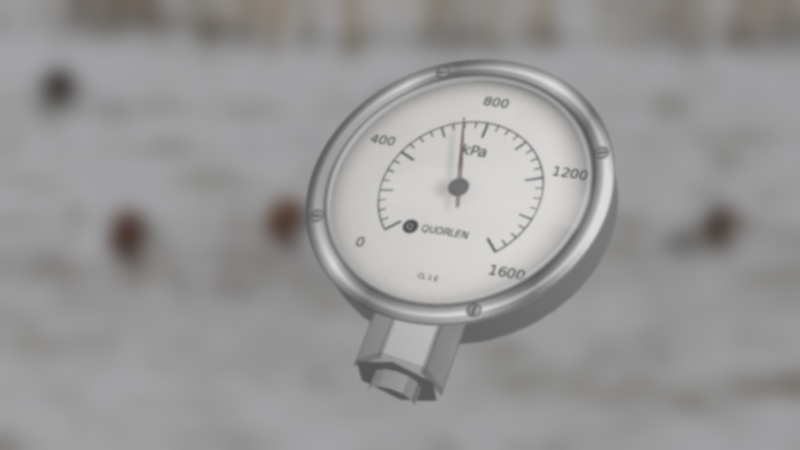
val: 700
